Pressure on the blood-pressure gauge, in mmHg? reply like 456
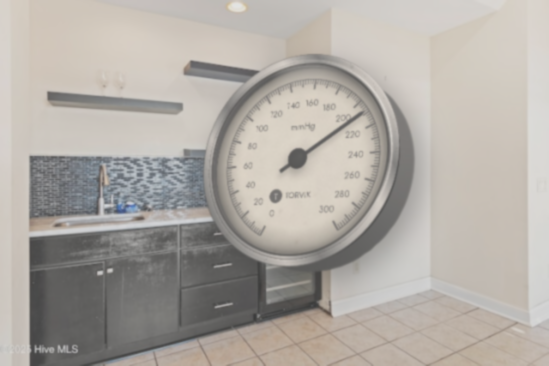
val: 210
